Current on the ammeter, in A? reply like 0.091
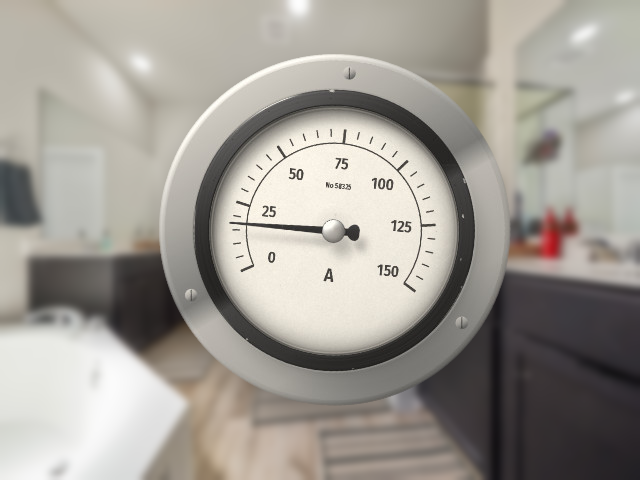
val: 17.5
